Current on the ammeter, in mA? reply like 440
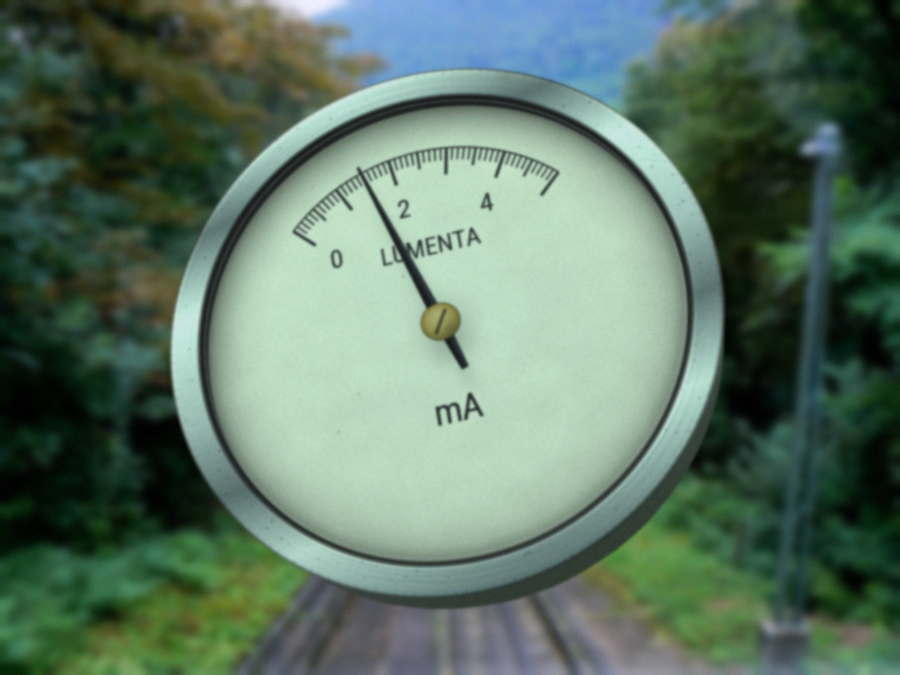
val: 1.5
